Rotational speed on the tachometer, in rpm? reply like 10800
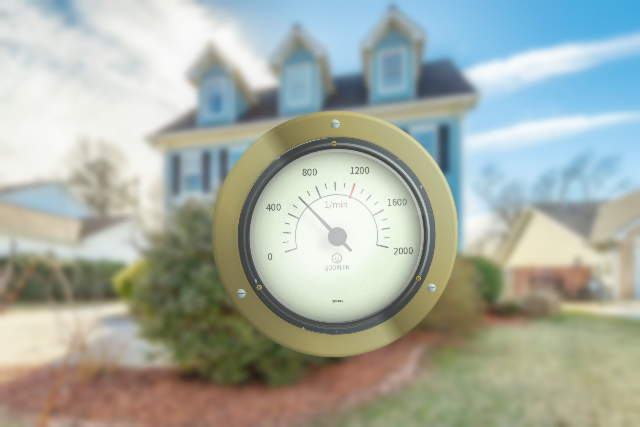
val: 600
